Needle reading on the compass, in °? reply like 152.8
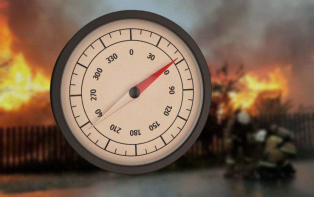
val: 55
